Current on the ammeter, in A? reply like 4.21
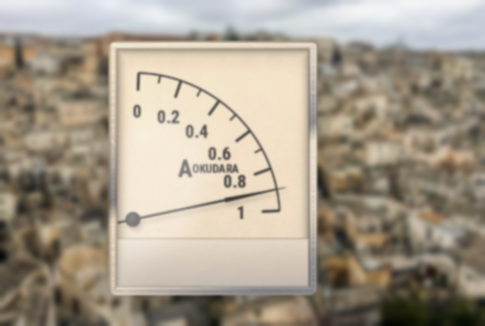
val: 0.9
